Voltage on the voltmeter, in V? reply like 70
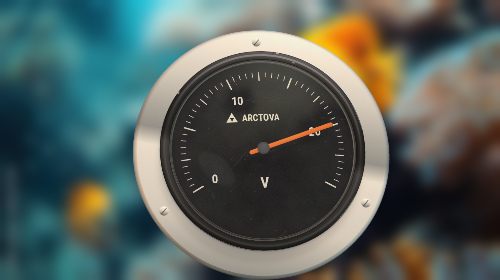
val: 20
